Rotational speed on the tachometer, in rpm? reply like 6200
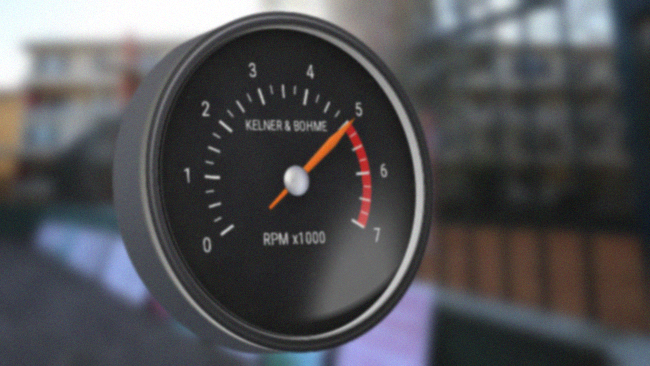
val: 5000
